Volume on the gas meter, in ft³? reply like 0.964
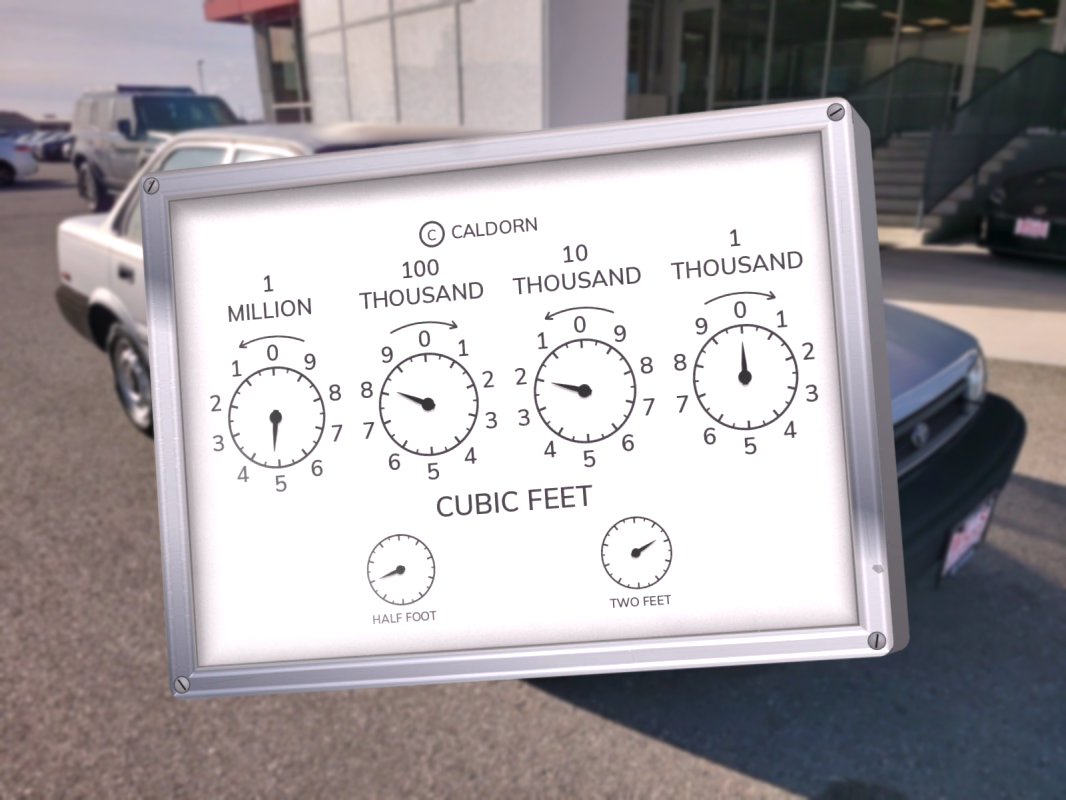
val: 482000
